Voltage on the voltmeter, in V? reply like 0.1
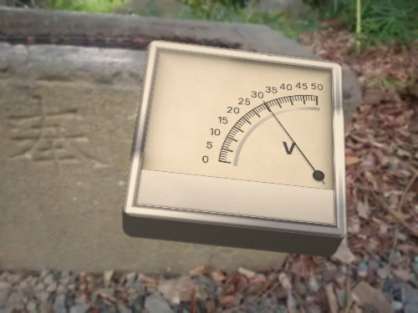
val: 30
